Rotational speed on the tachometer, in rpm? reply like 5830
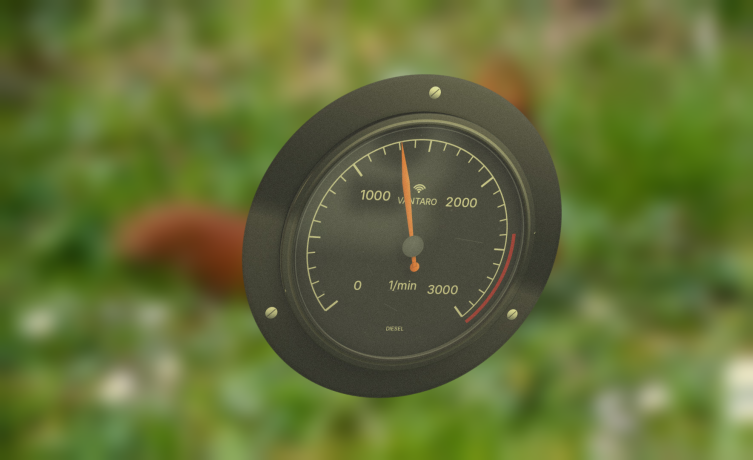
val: 1300
